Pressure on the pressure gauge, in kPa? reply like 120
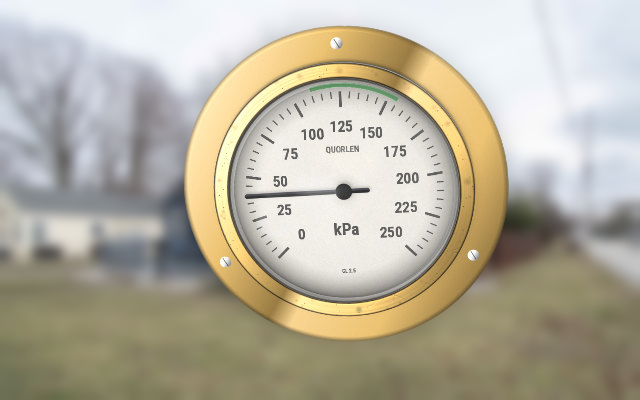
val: 40
